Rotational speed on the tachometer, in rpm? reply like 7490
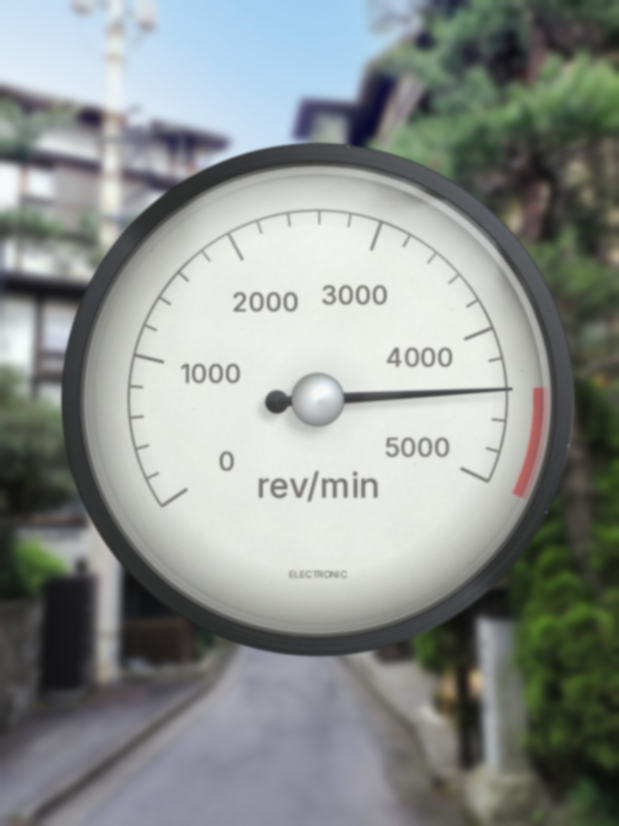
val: 4400
